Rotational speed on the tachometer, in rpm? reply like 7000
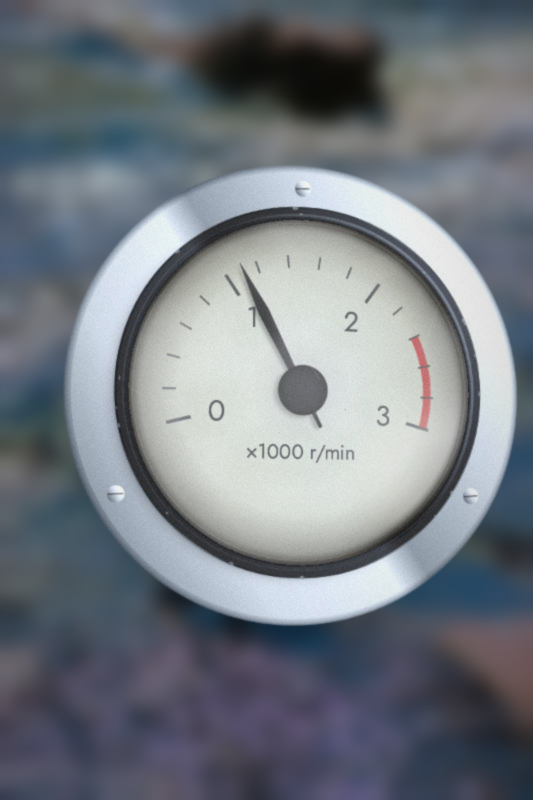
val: 1100
